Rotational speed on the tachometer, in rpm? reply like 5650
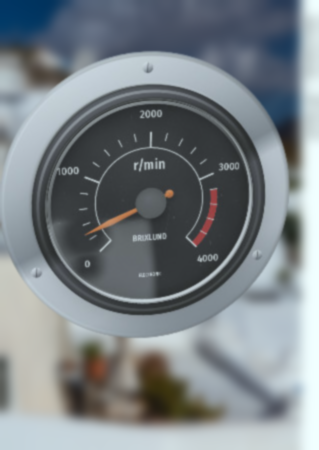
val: 300
